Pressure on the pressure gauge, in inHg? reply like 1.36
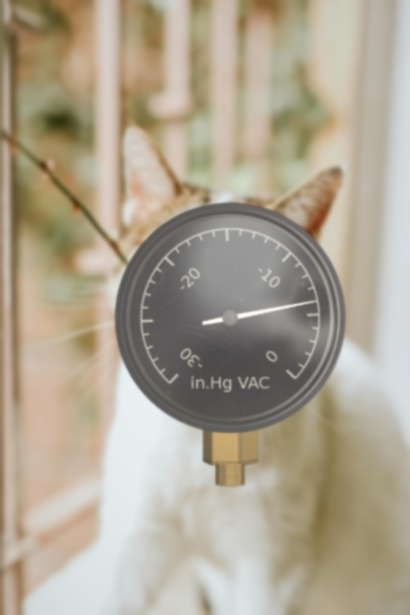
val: -6
